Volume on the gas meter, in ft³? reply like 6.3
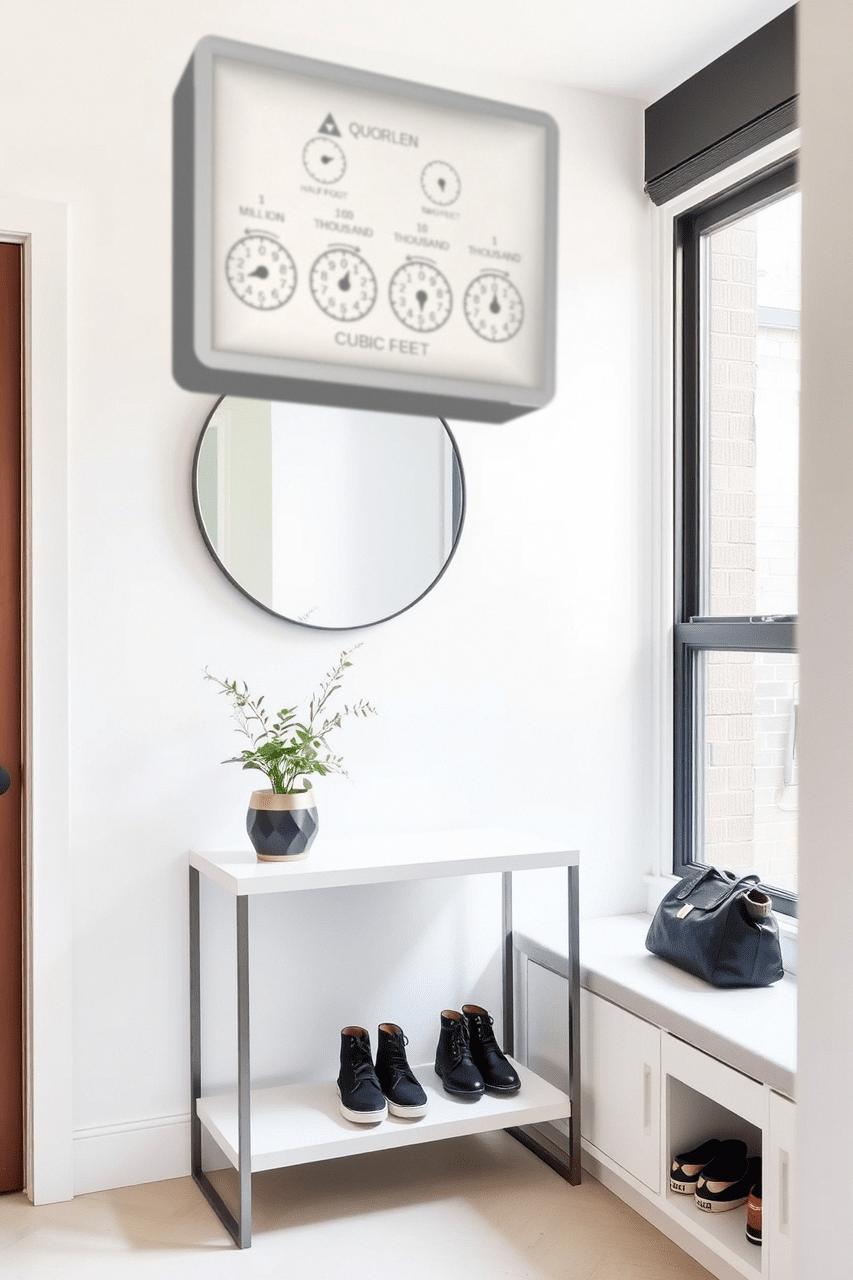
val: 305000
